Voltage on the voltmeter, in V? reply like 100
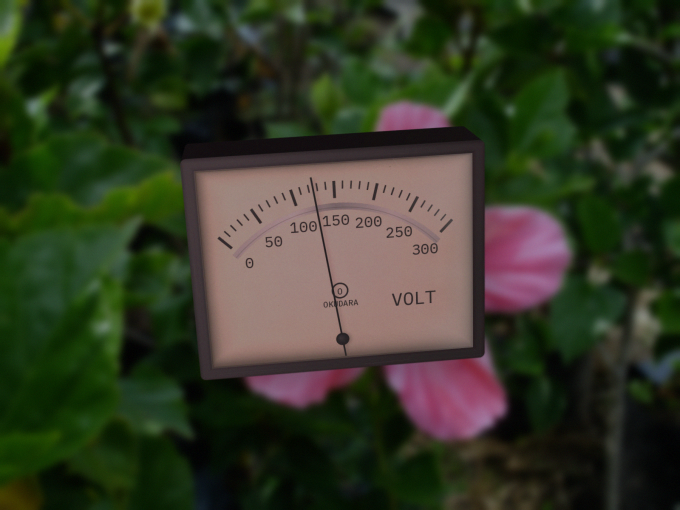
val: 125
